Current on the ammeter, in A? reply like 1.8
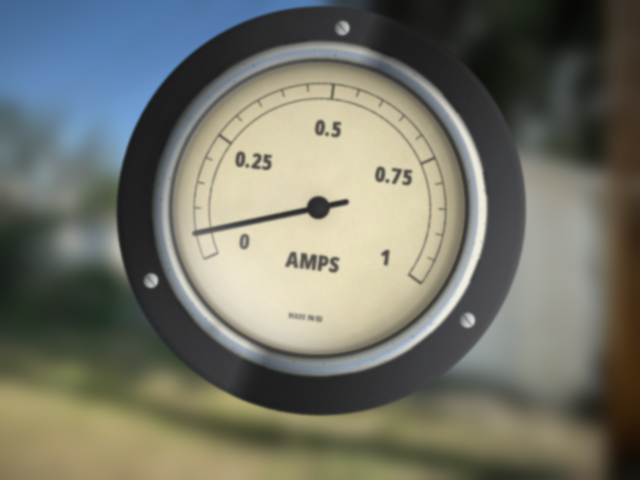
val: 0.05
